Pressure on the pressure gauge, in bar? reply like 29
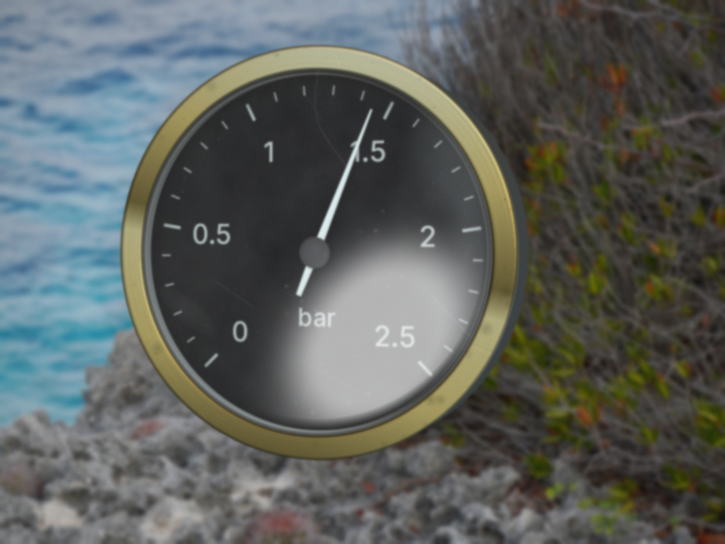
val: 1.45
